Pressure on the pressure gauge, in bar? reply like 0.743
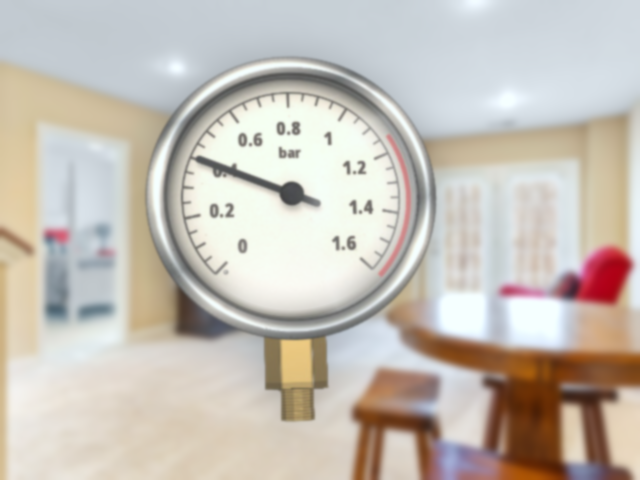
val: 0.4
